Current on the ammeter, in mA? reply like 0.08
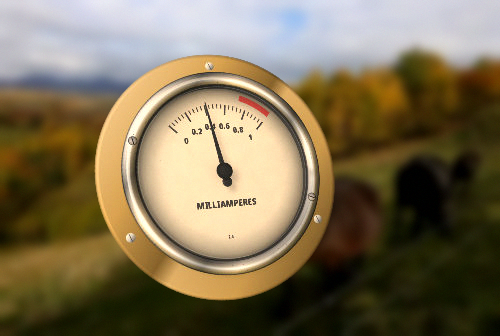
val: 0.4
